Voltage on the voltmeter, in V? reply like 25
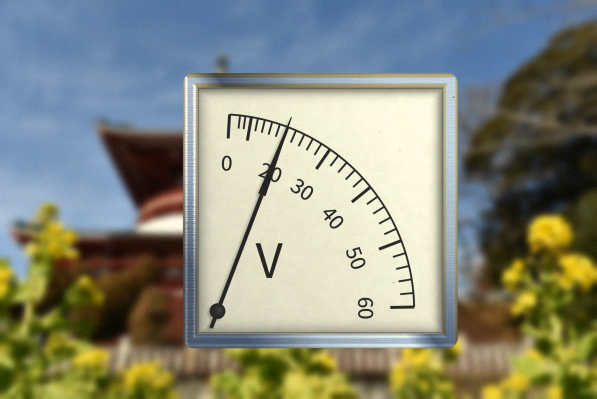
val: 20
